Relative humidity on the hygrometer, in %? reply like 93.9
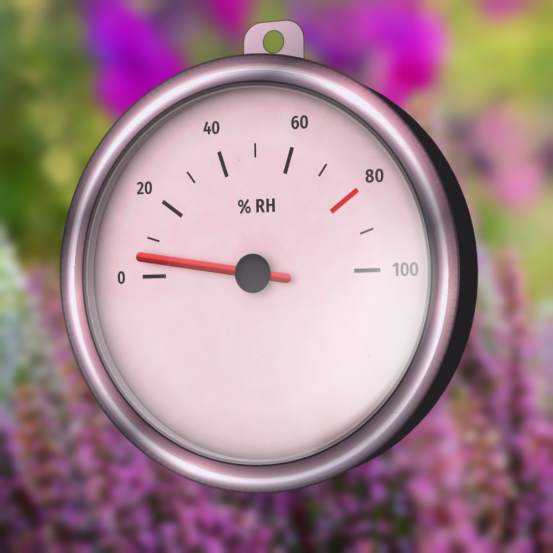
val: 5
